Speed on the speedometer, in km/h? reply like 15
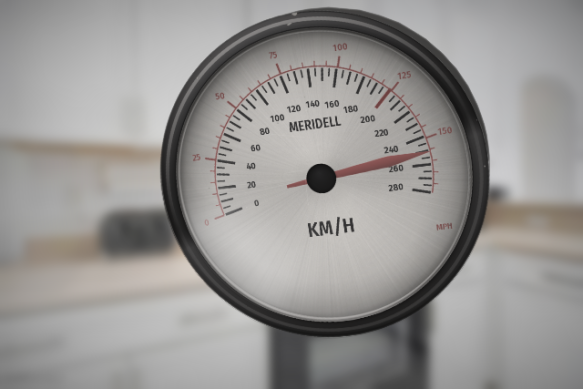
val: 250
